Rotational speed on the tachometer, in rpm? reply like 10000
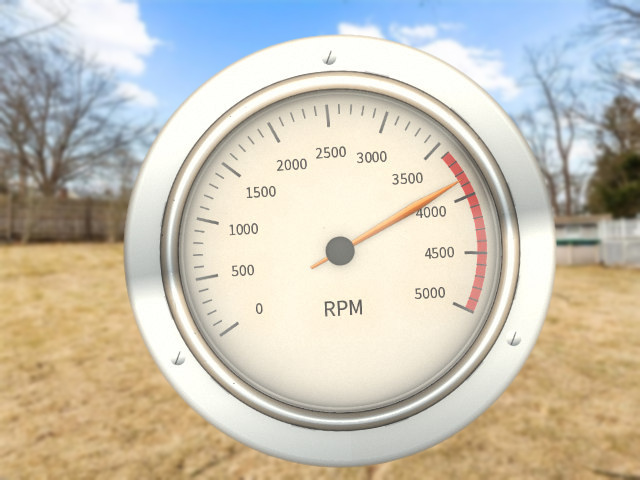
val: 3850
